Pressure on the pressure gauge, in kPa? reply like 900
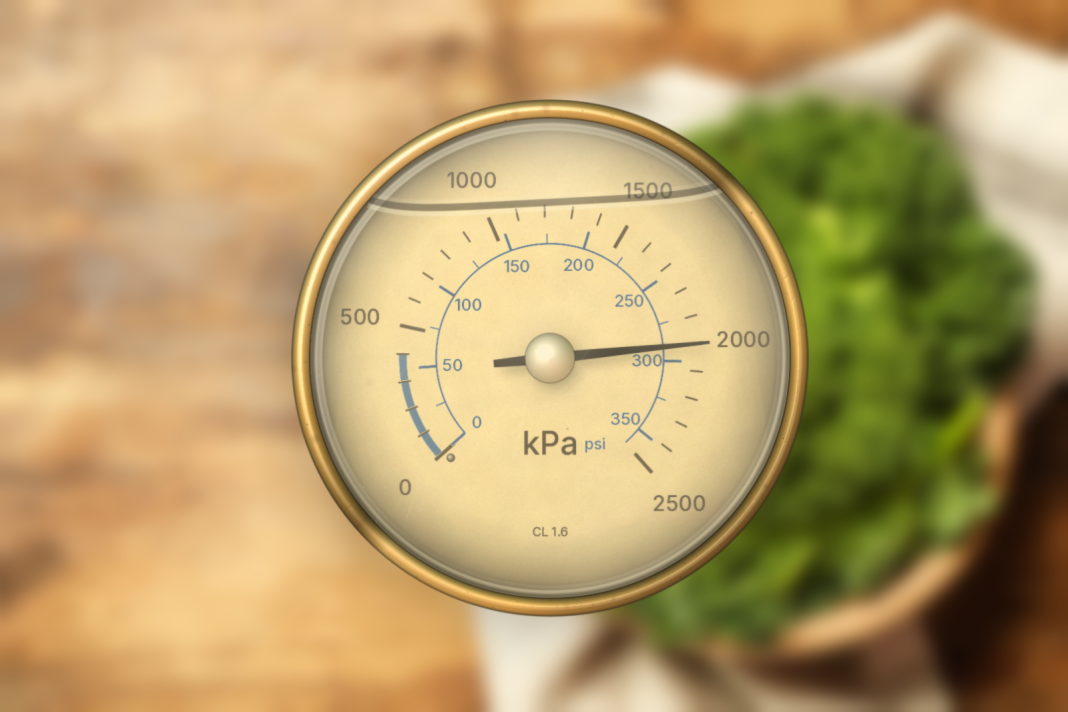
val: 2000
